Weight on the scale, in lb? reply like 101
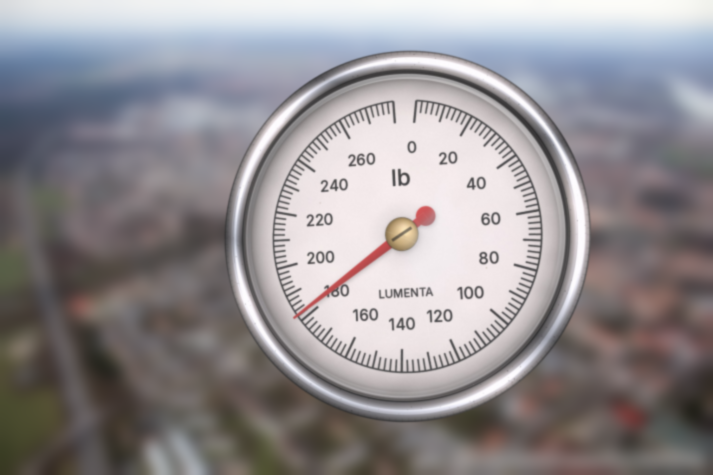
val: 182
